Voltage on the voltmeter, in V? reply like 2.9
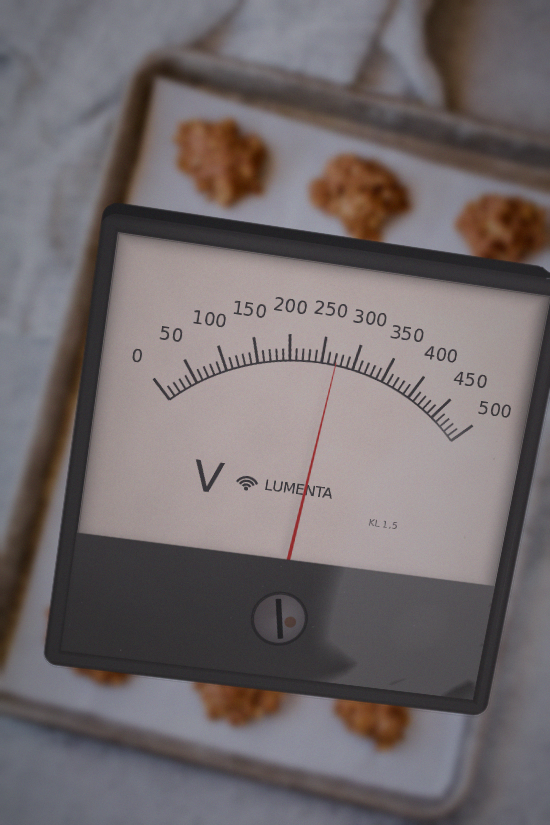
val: 270
